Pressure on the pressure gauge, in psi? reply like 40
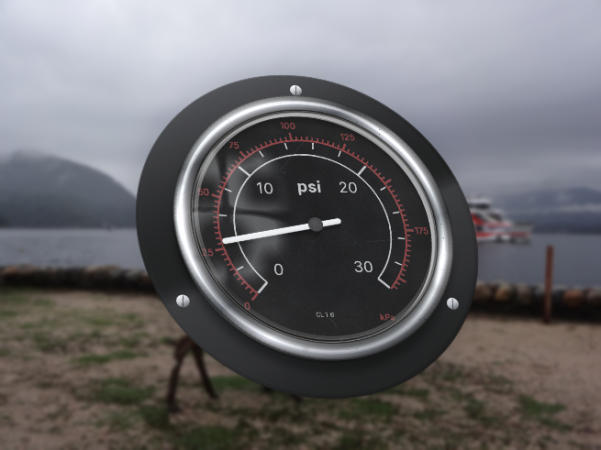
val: 4
